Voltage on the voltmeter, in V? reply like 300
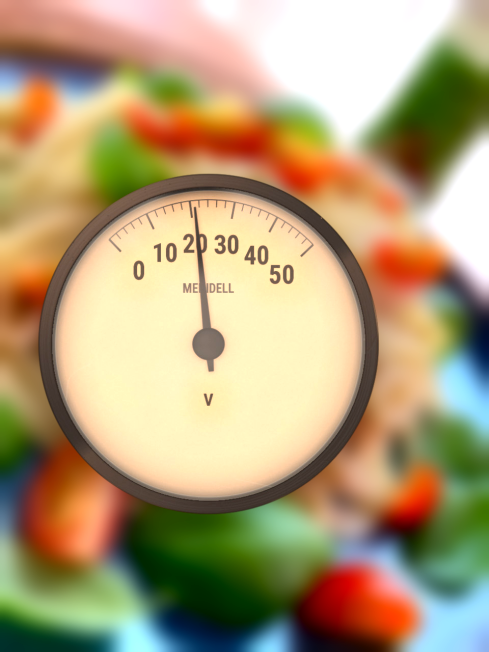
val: 21
